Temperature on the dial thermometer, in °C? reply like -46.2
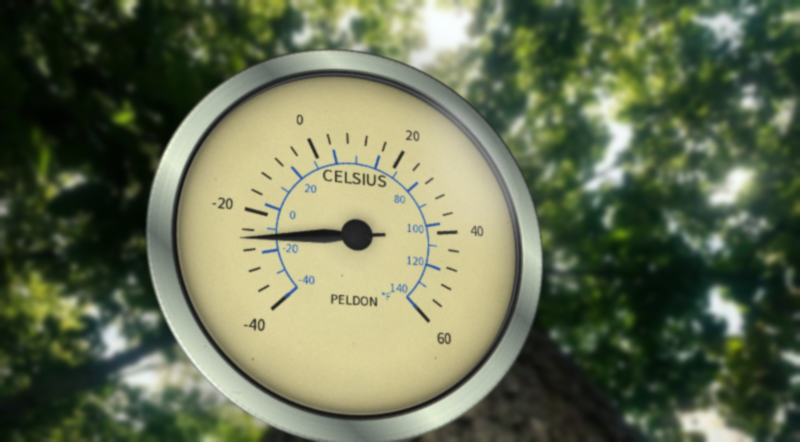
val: -26
